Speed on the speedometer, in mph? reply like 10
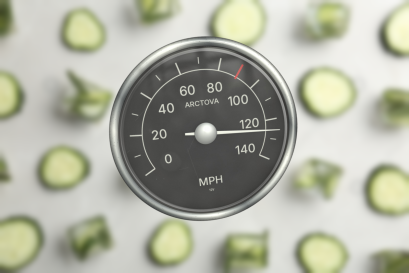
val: 125
